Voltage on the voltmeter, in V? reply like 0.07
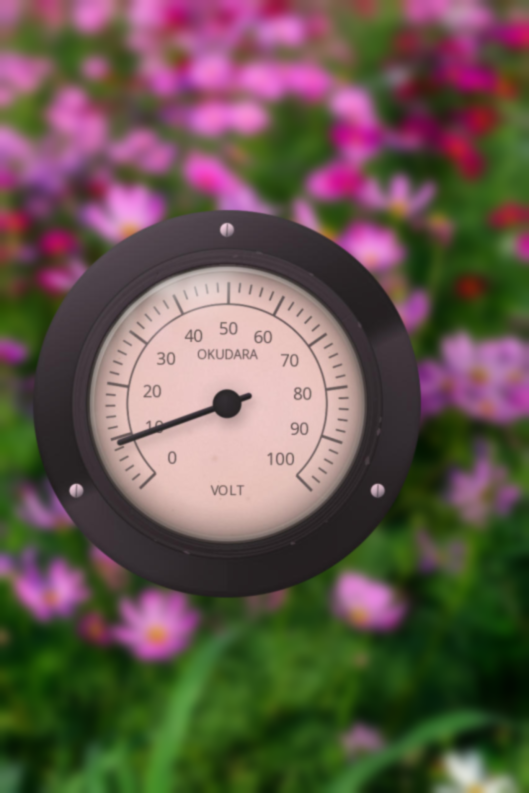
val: 9
